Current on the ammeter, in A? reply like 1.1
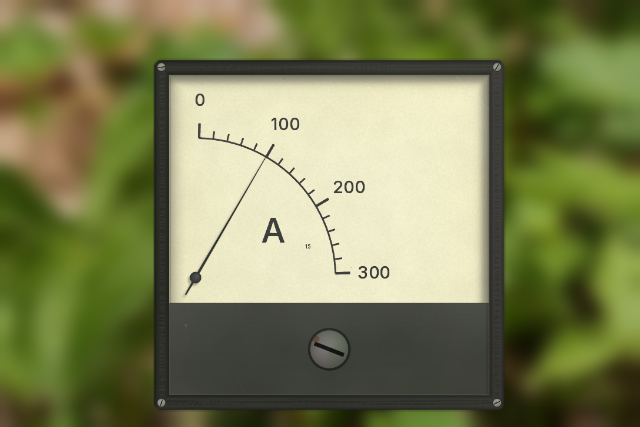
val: 100
